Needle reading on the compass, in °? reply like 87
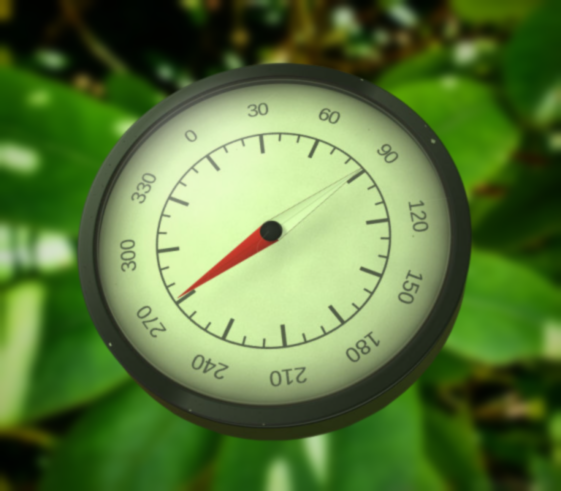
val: 270
